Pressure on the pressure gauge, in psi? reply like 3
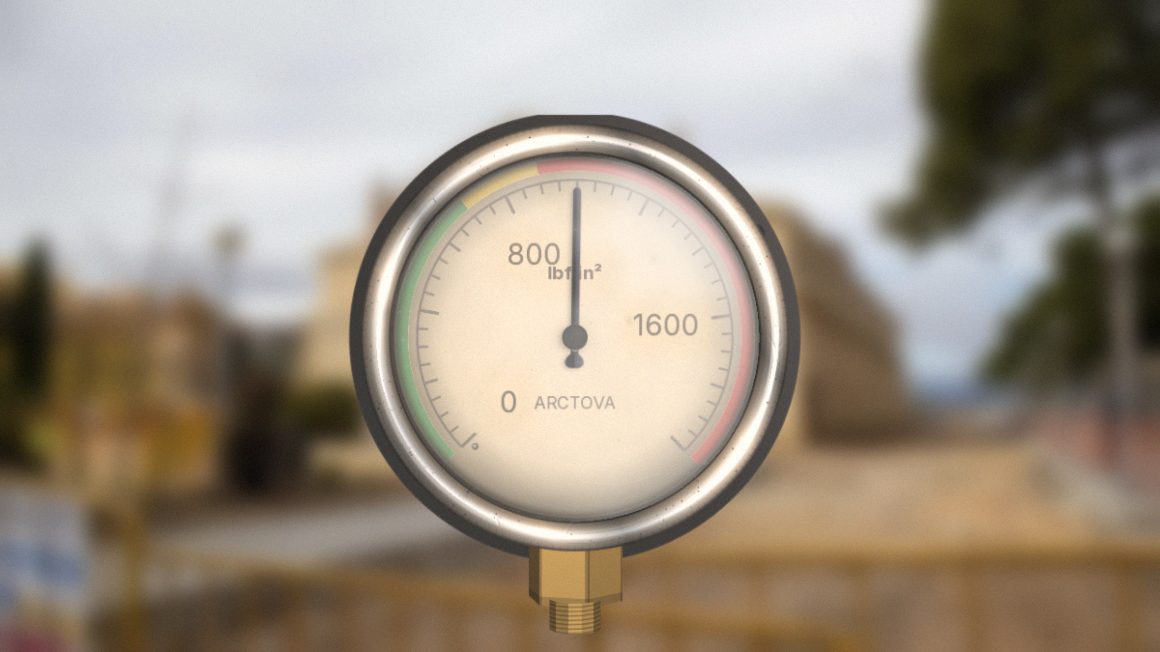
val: 1000
